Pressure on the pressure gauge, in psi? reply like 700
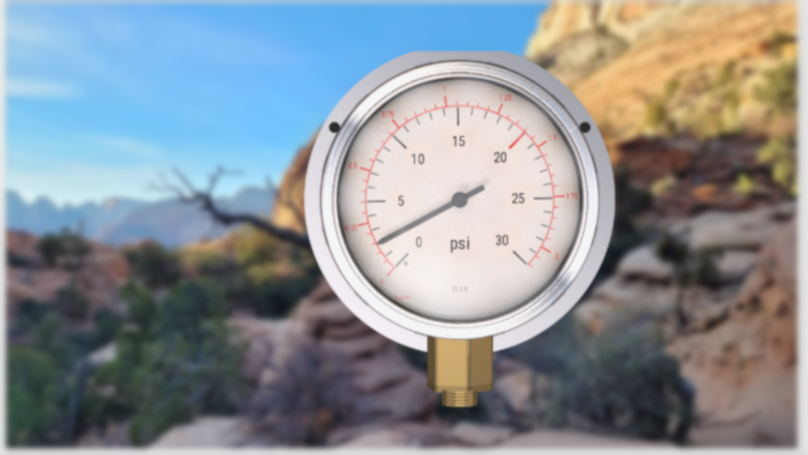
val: 2
